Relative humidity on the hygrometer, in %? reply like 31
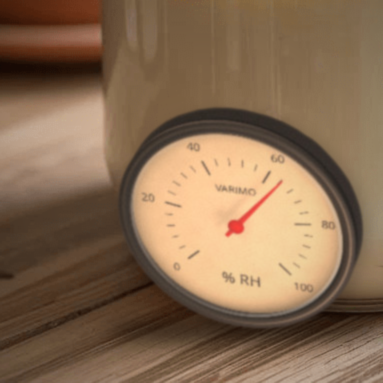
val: 64
